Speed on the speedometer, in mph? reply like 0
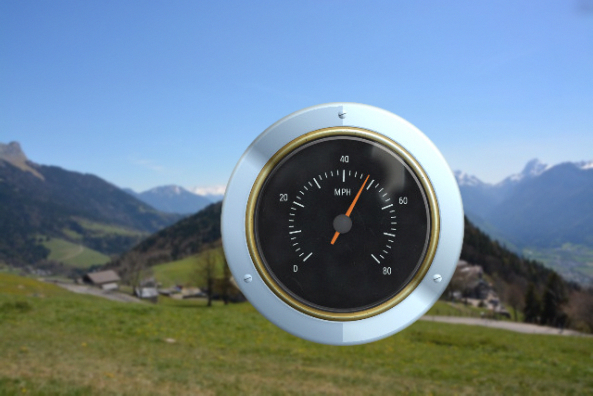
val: 48
